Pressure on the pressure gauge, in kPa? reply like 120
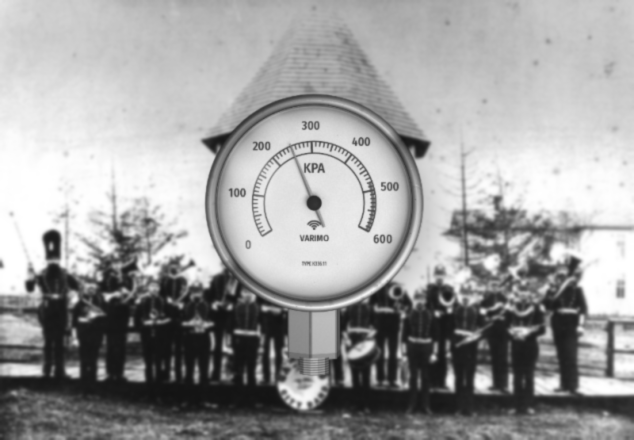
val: 250
